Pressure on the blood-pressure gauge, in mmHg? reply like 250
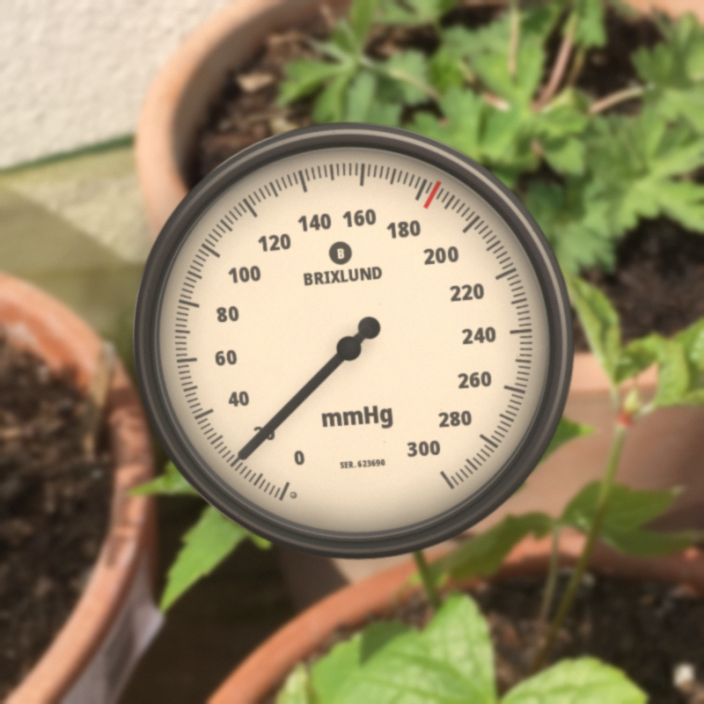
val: 20
